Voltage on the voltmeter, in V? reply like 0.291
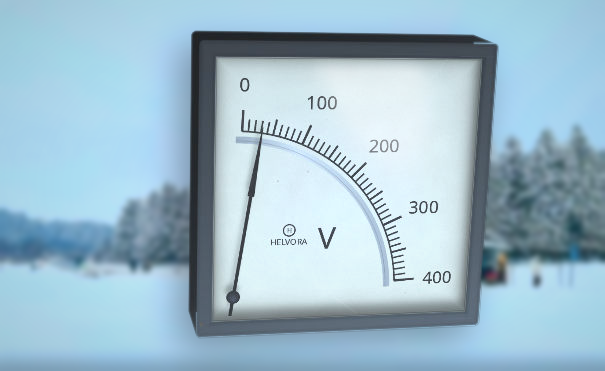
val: 30
